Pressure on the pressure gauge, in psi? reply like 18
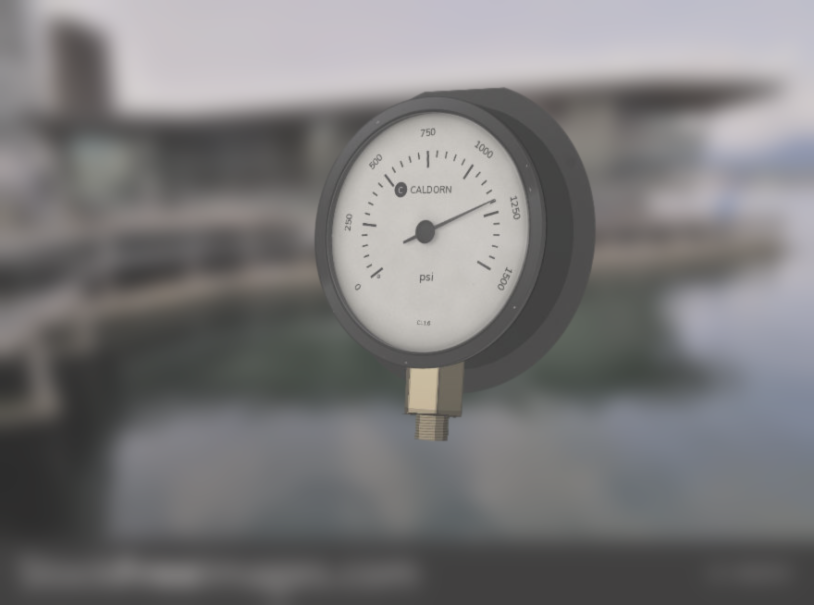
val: 1200
